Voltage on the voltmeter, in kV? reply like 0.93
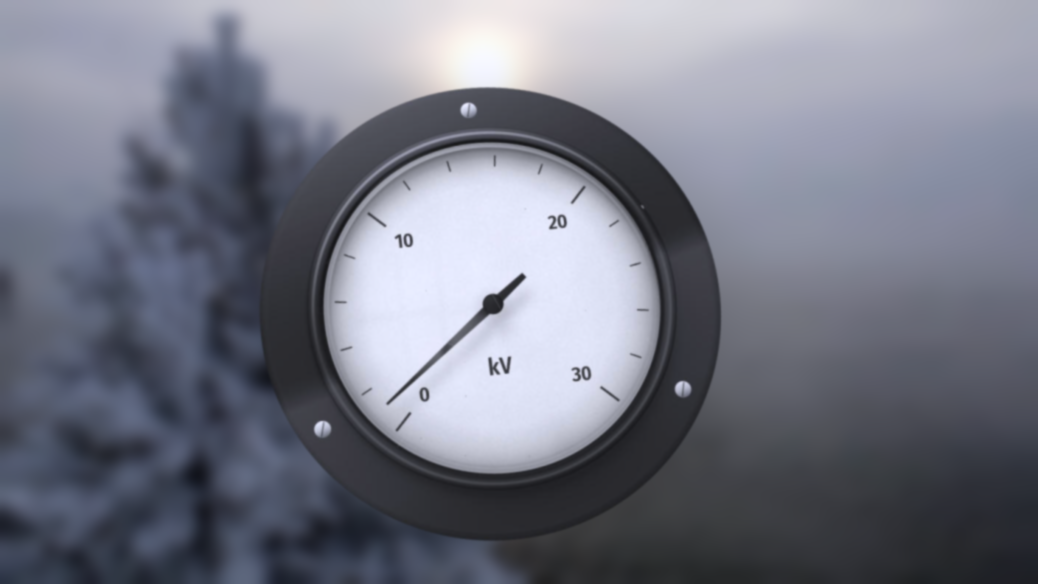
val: 1
